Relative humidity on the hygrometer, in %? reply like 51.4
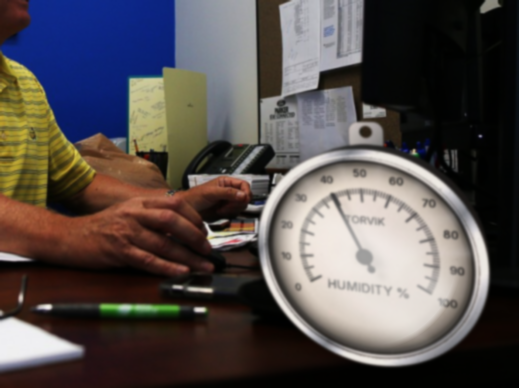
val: 40
